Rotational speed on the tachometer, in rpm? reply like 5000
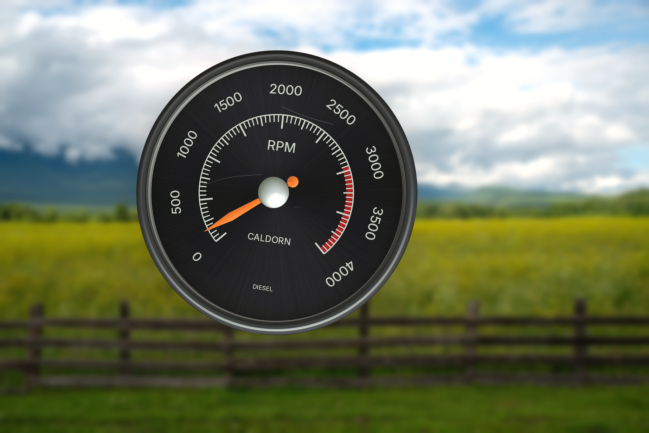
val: 150
